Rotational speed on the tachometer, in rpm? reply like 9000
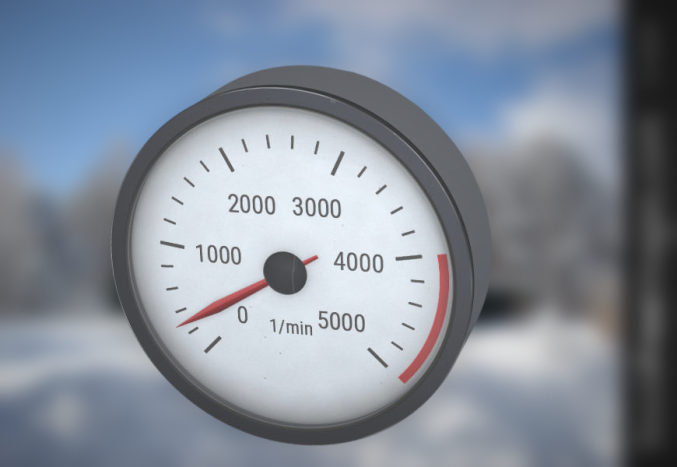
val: 300
